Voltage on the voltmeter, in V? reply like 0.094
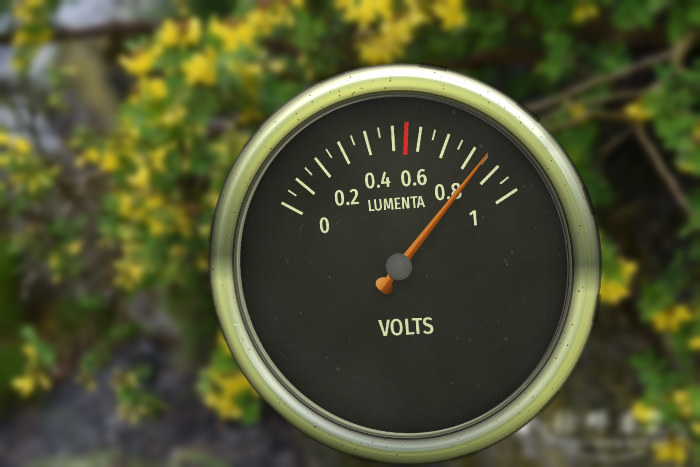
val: 0.85
